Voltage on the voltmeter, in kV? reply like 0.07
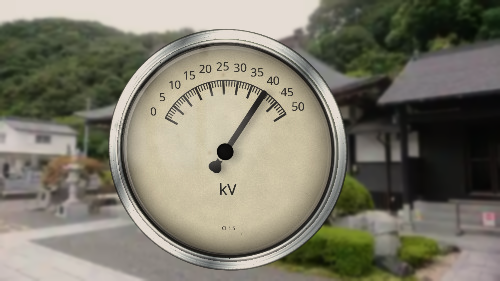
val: 40
